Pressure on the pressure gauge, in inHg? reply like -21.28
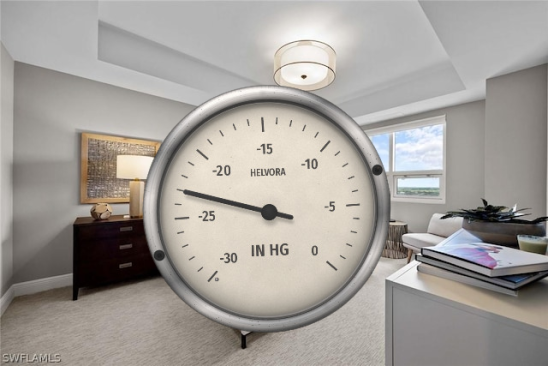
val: -23
